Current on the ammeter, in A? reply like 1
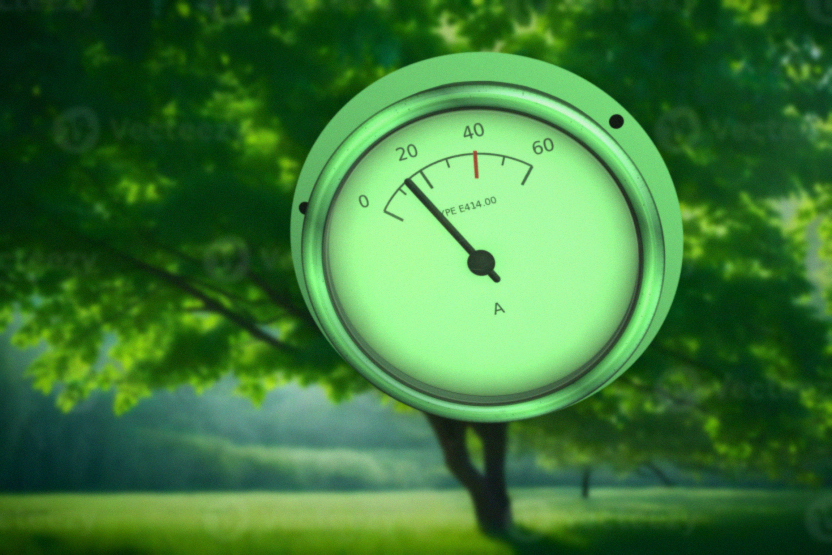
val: 15
